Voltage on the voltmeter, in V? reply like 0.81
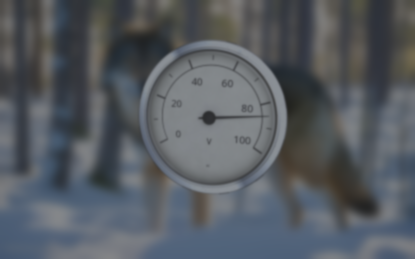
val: 85
